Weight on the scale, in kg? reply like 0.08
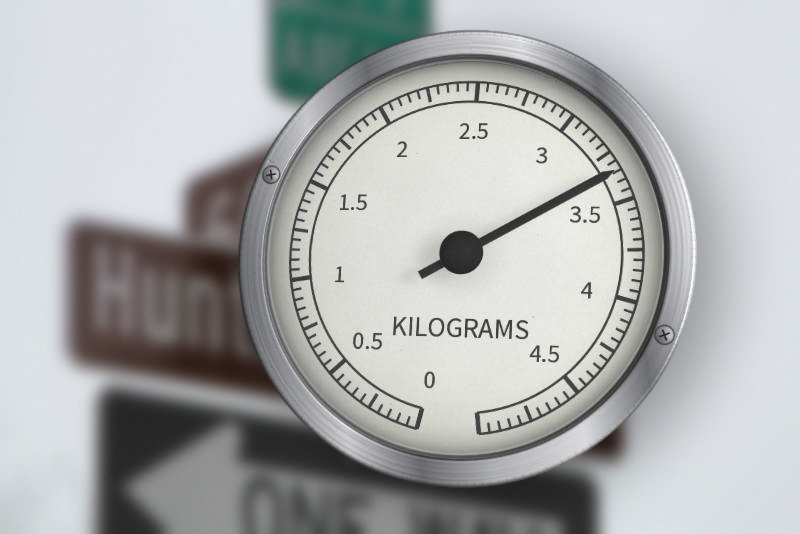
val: 3.35
